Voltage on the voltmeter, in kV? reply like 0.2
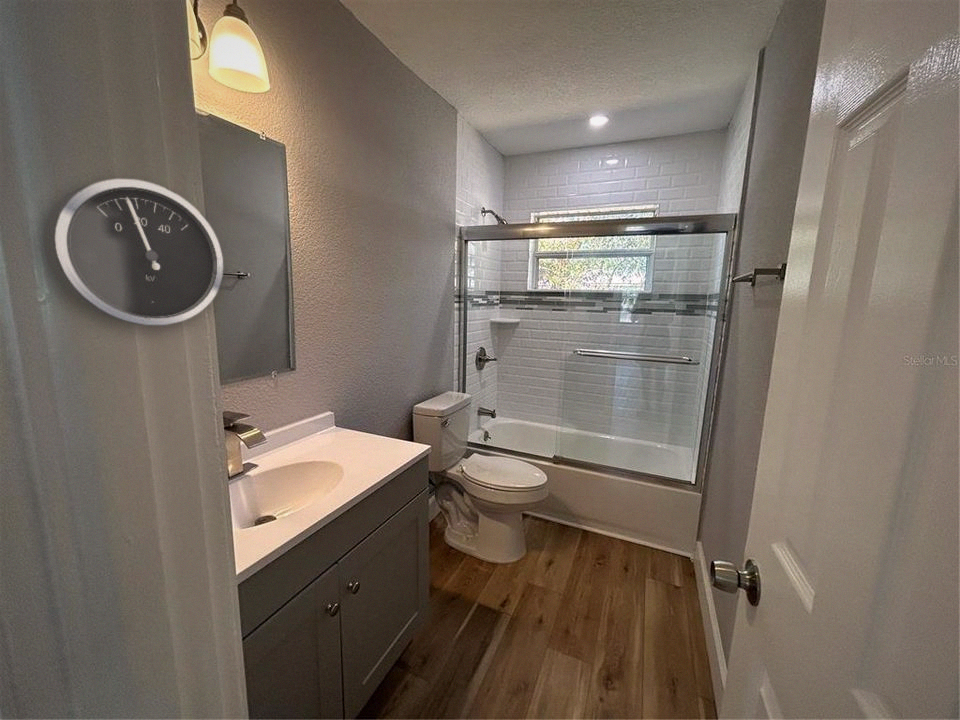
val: 15
